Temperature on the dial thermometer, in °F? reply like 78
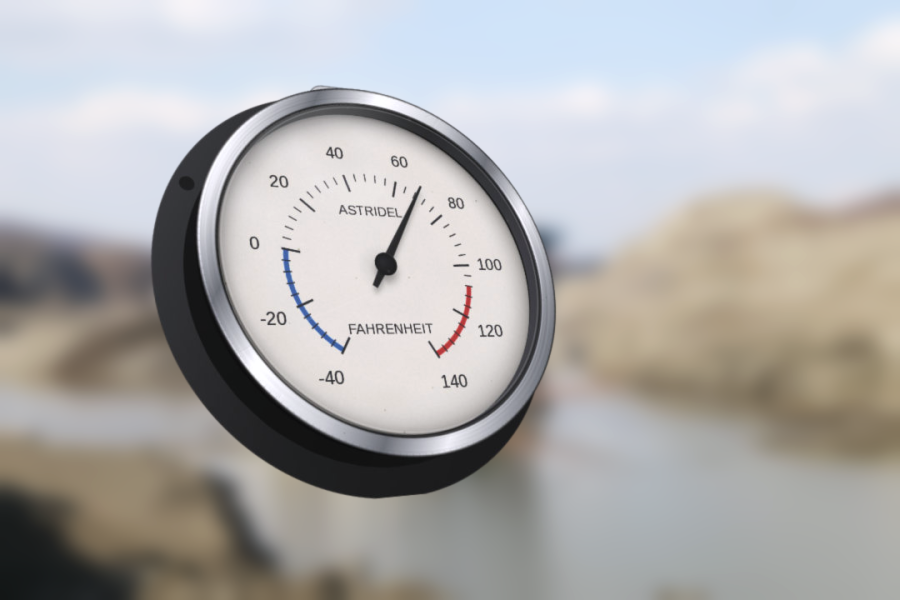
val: 68
